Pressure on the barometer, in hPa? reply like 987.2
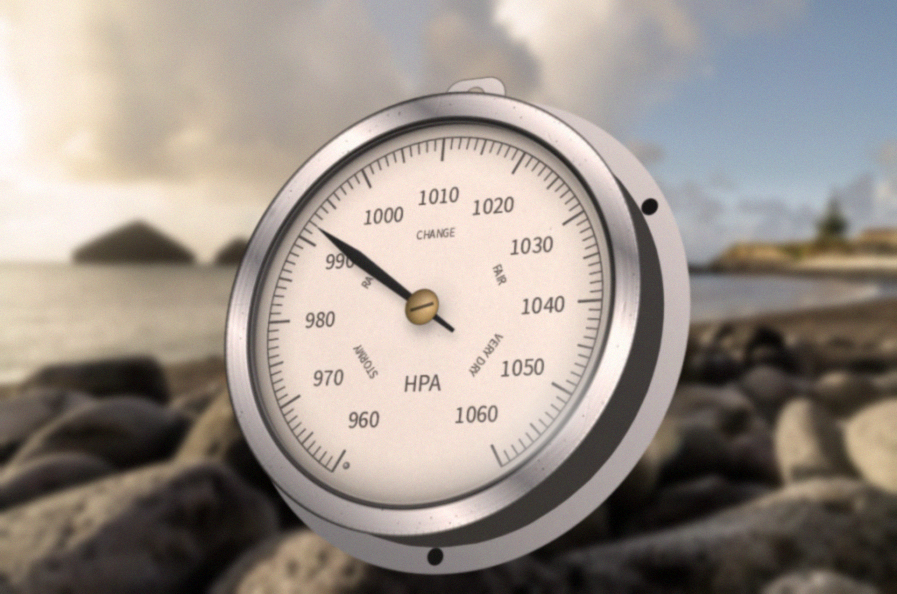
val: 992
